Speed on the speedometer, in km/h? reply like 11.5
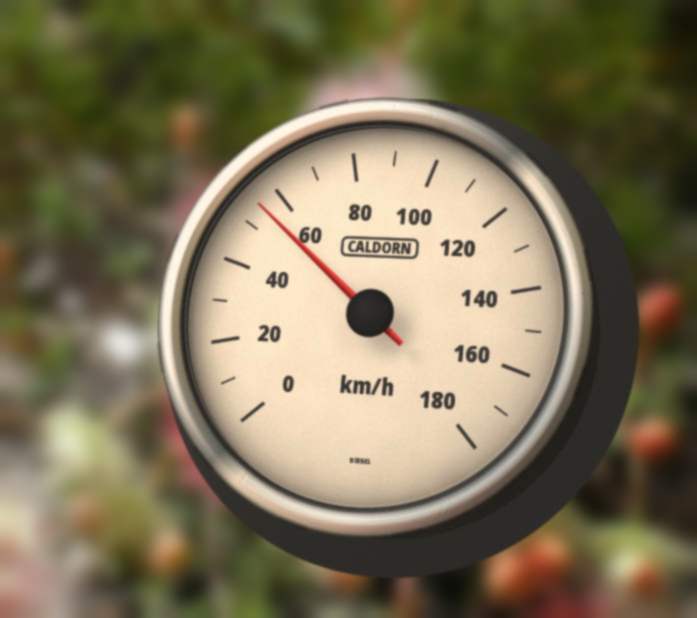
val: 55
